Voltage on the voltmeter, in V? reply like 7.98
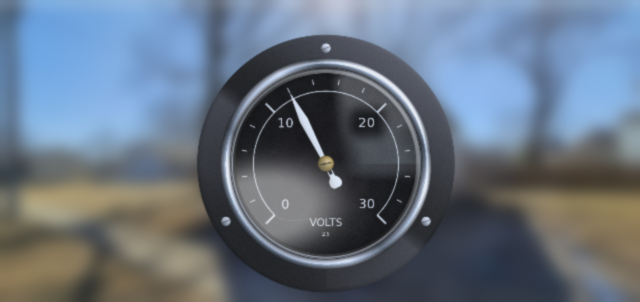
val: 12
